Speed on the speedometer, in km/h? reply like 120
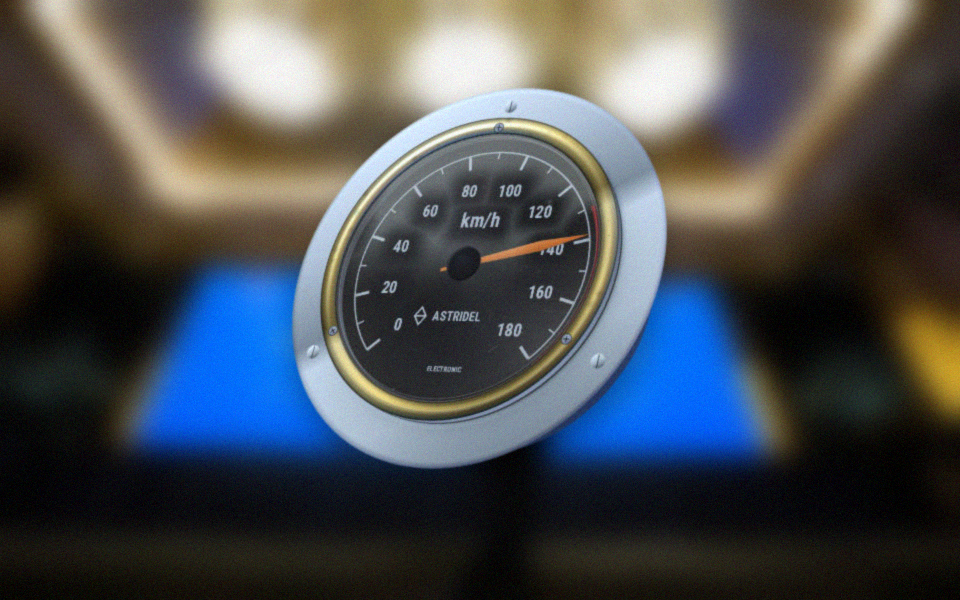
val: 140
